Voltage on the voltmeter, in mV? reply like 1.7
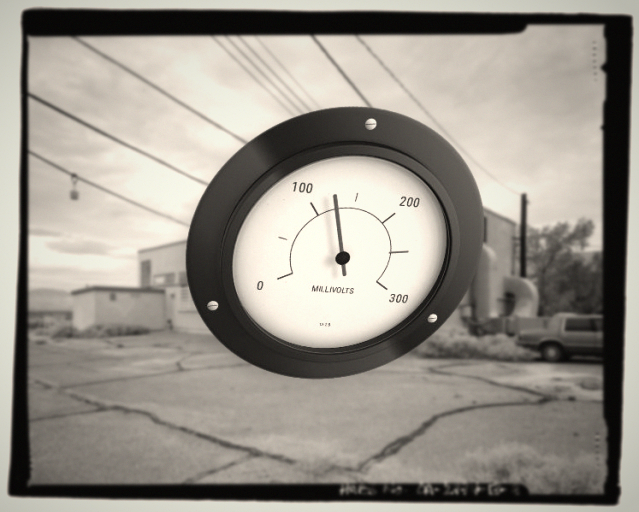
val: 125
